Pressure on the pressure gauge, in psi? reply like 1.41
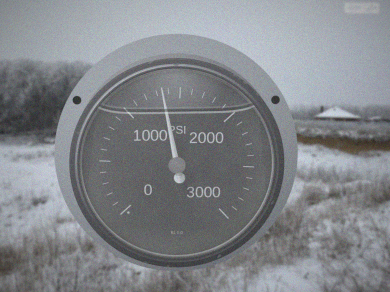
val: 1350
